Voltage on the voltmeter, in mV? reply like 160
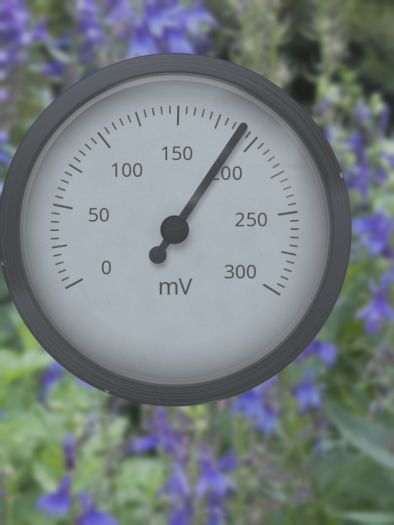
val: 190
